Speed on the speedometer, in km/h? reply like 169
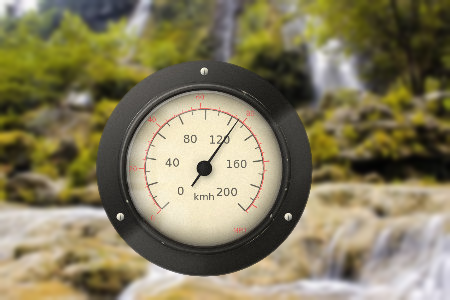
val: 125
